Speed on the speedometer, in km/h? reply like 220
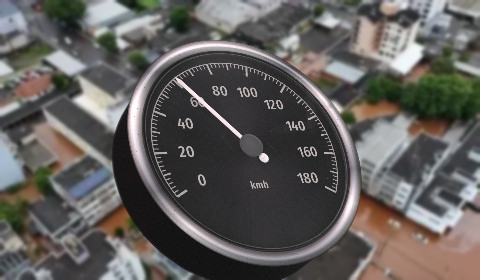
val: 60
